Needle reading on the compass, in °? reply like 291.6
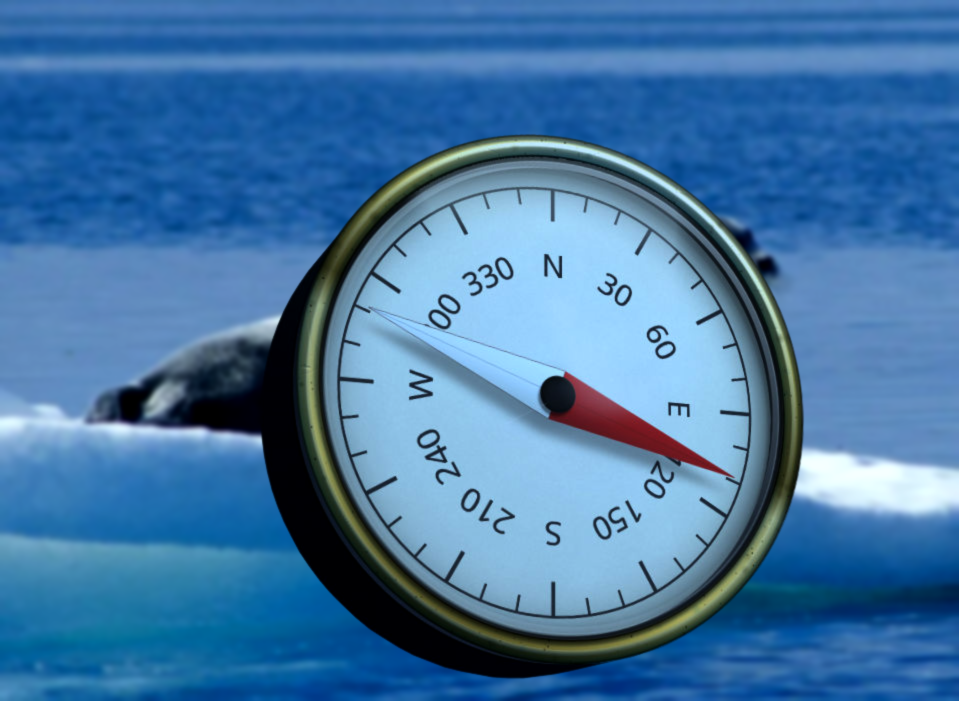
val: 110
